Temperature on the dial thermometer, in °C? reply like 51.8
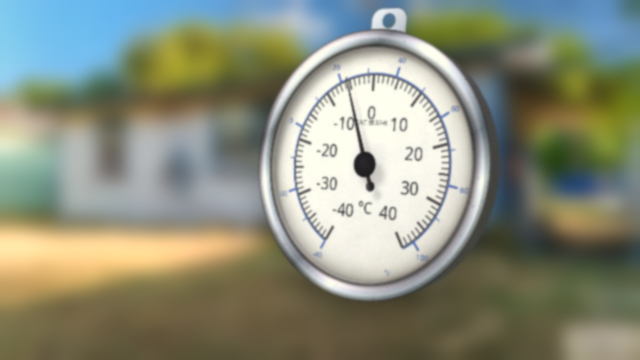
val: -5
